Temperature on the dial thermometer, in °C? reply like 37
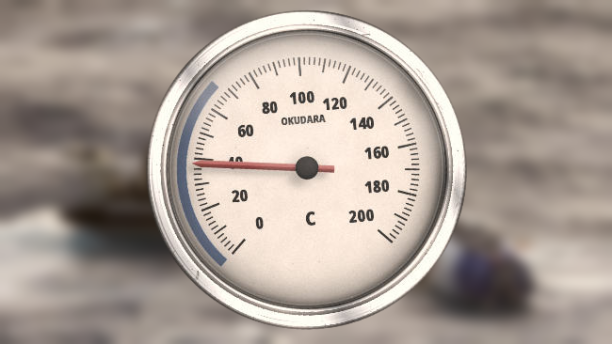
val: 38
